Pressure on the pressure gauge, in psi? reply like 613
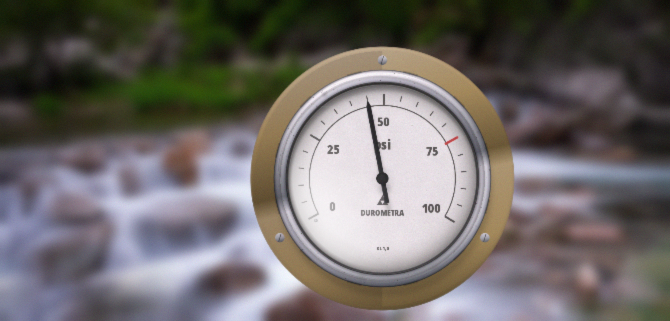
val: 45
